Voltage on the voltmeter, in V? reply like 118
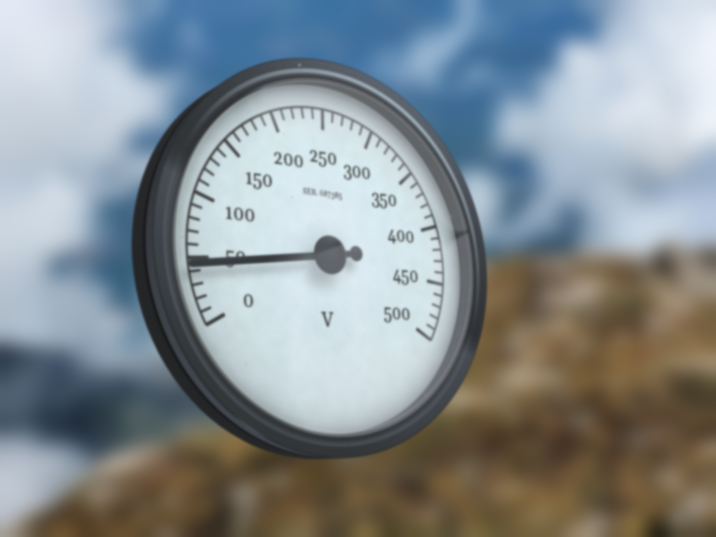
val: 45
